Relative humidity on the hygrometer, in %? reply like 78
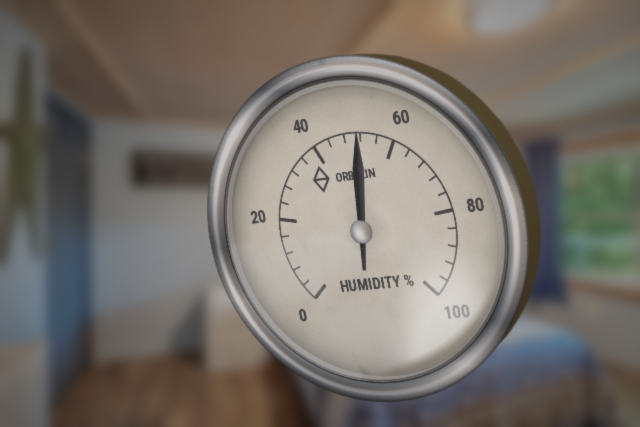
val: 52
